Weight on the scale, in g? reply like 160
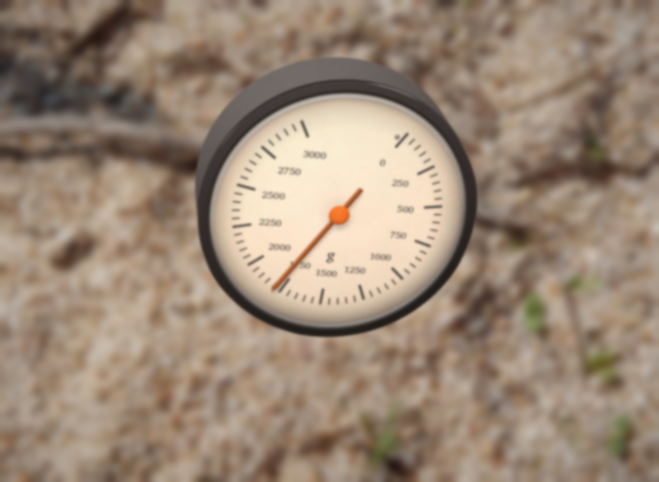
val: 1800
